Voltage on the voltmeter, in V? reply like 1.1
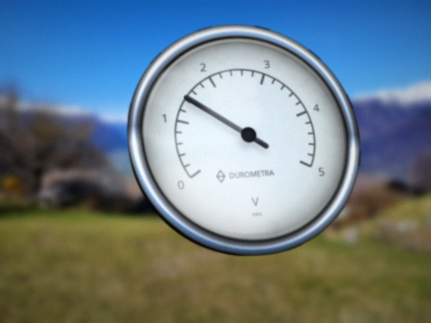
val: 1.4
